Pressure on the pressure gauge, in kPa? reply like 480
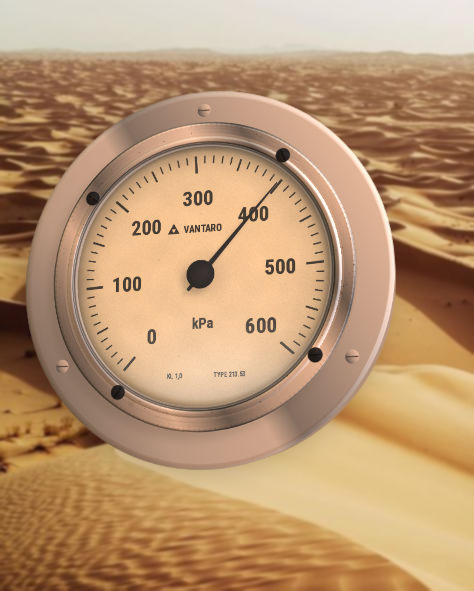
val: 400
